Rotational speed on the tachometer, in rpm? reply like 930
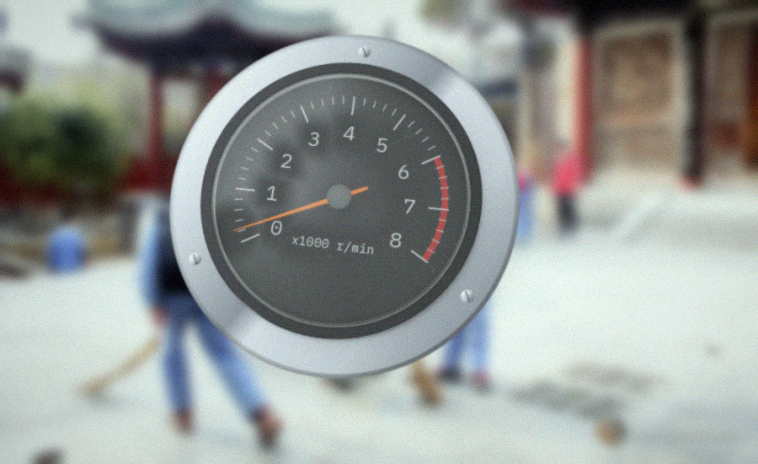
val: 200
